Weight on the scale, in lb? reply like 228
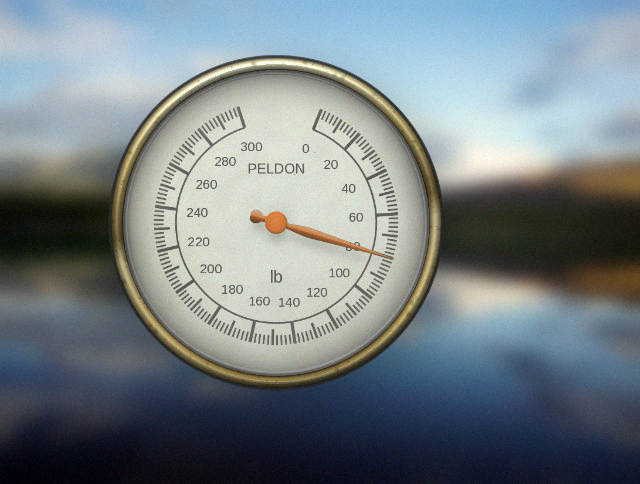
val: 80
